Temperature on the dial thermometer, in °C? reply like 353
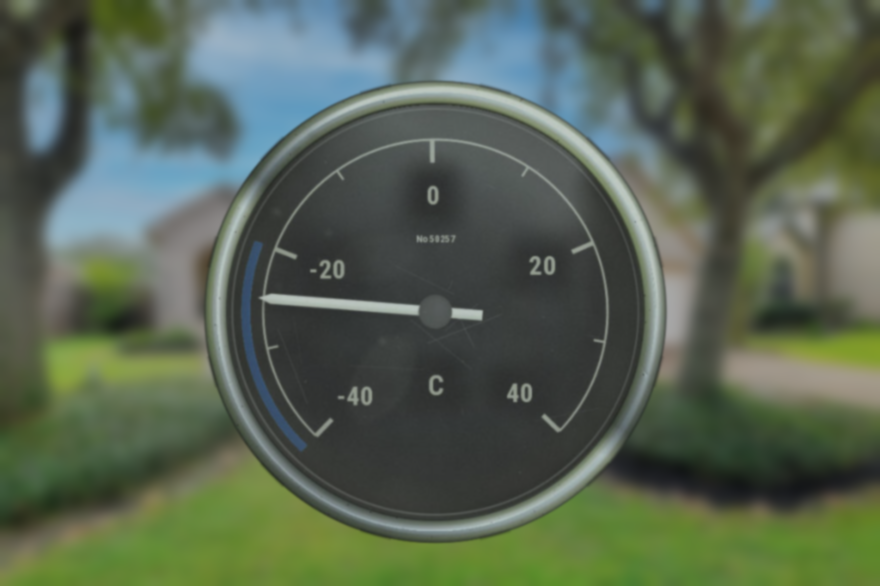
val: -25
